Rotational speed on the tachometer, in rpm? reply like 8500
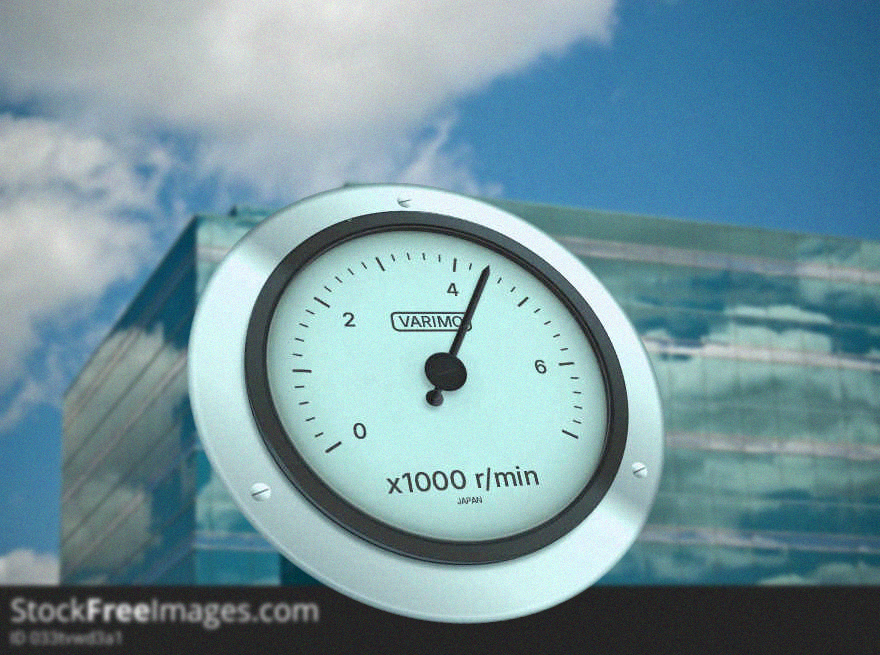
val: 4400
